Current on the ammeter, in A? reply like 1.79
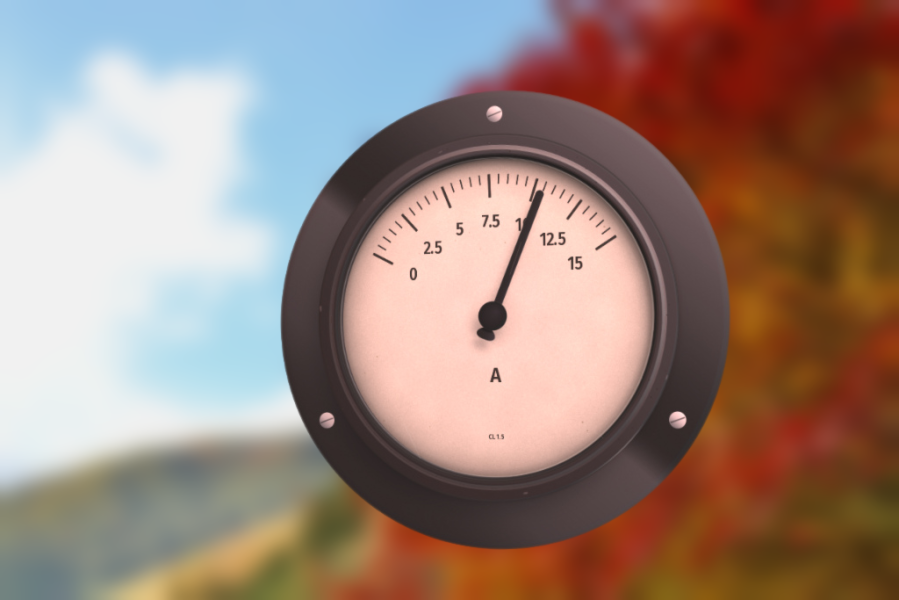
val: 10.5
